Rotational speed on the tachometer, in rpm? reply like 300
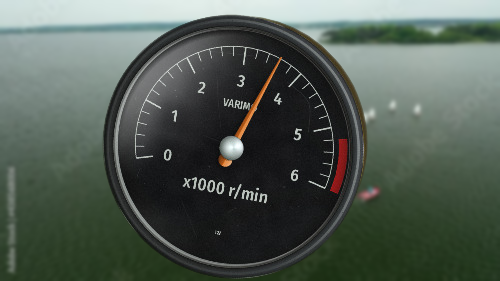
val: 3600
